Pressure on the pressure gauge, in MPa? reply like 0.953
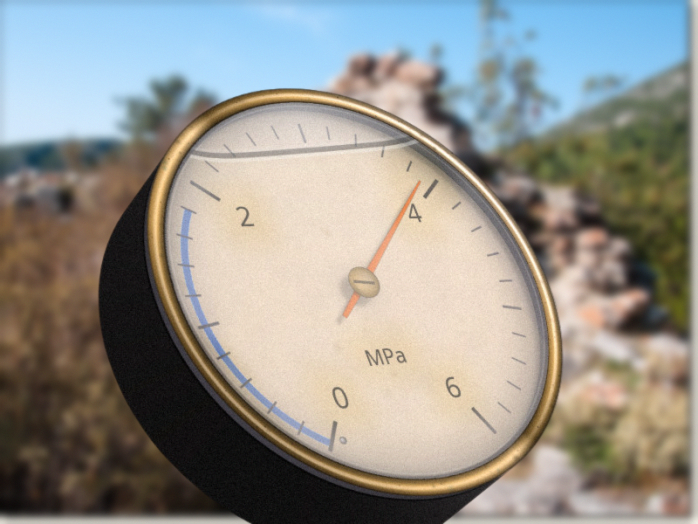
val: 3.9
